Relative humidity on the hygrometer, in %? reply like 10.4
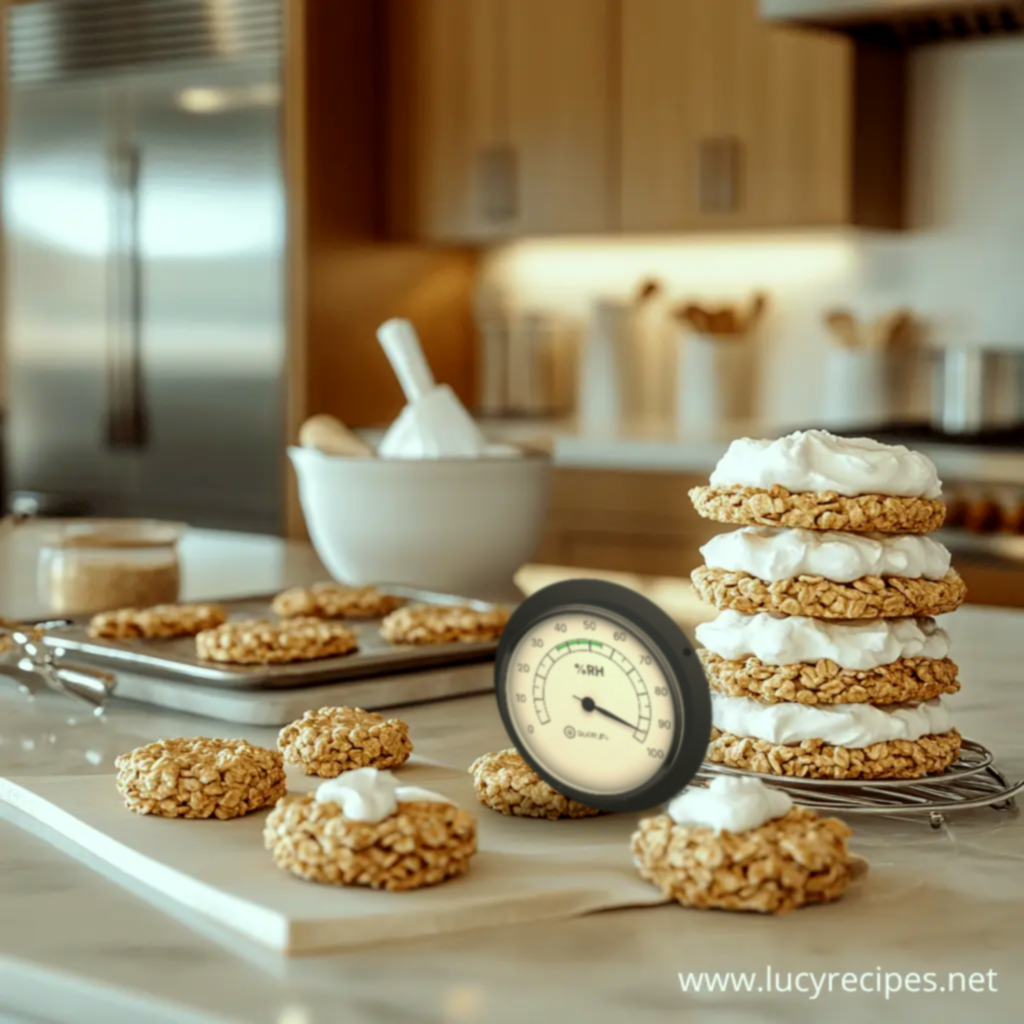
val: 95
